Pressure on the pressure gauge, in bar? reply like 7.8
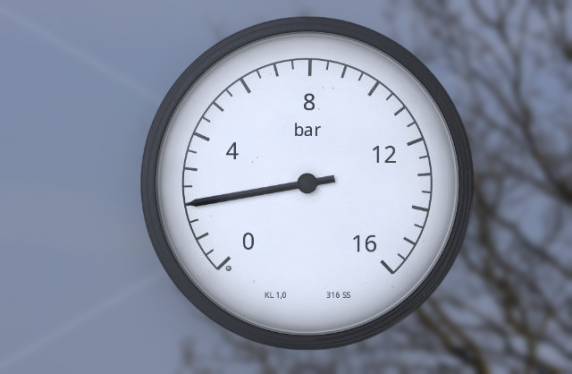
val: 2
